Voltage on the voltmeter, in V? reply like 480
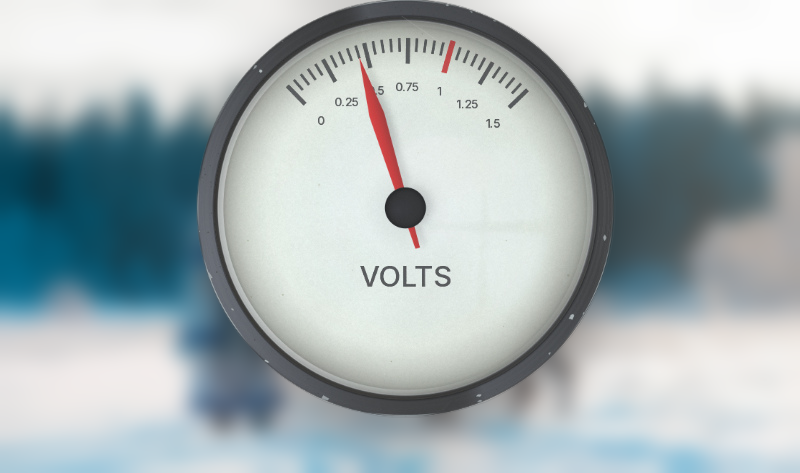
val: 0.45
